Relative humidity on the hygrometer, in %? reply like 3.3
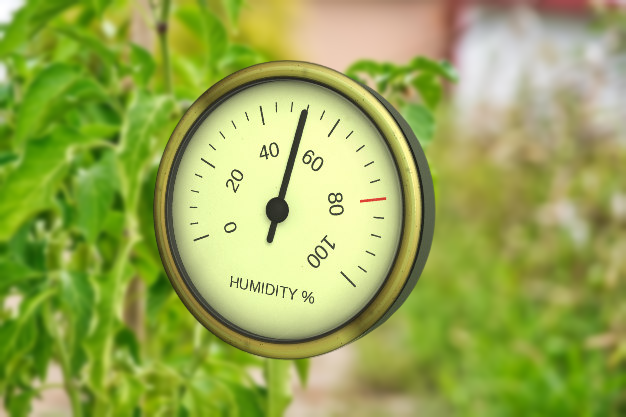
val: 52
